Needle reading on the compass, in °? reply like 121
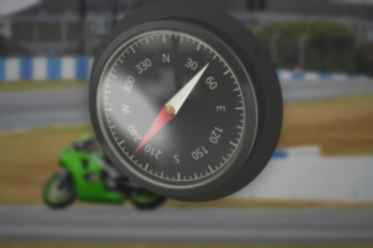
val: 225
